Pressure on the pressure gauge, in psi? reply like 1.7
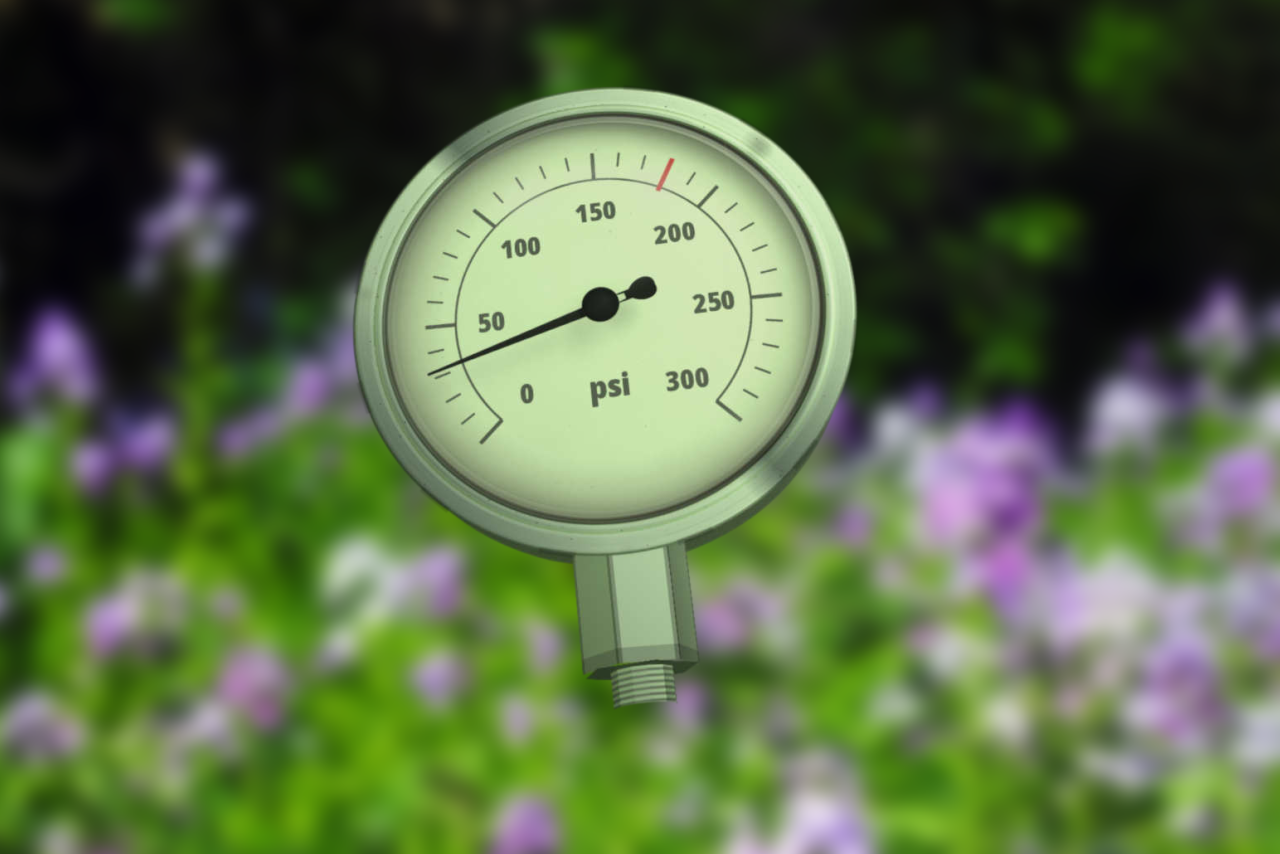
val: 30
